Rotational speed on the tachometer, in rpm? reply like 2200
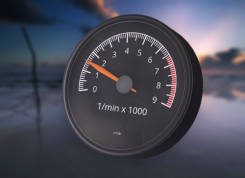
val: 1500
